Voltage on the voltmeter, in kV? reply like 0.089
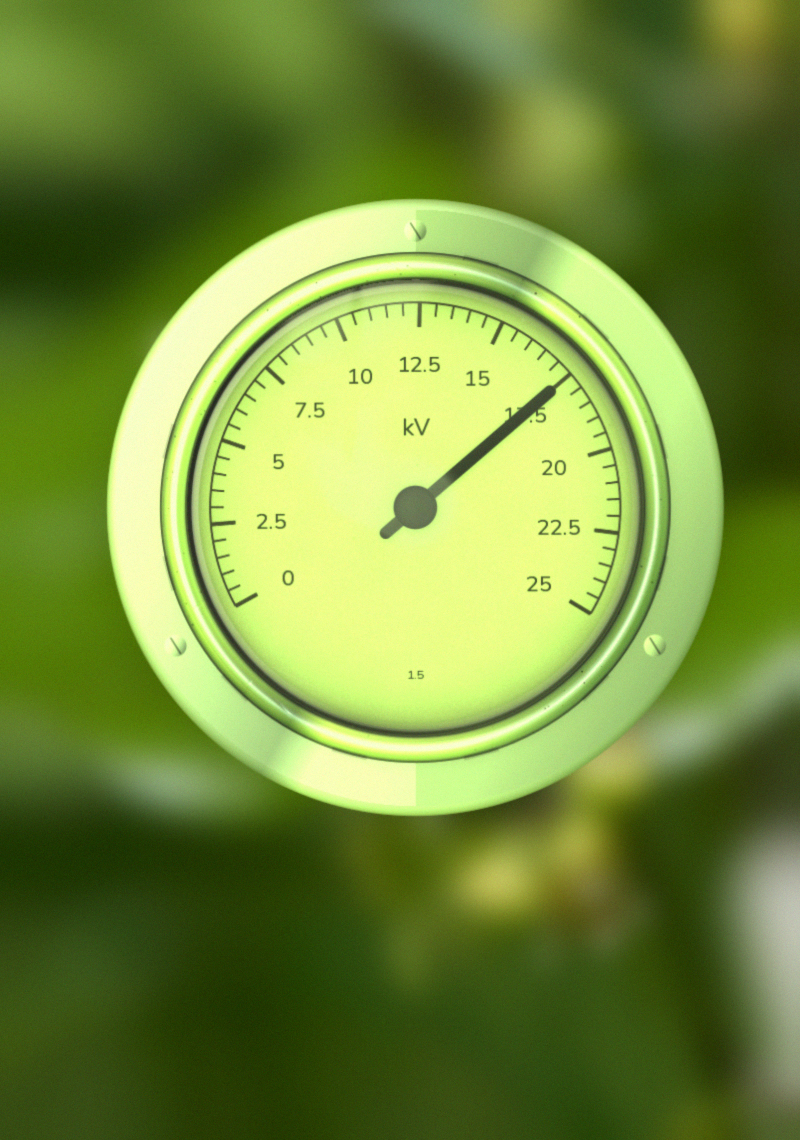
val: 17.5
